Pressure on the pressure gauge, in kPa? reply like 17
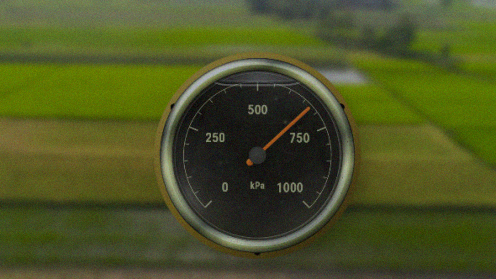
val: 675
